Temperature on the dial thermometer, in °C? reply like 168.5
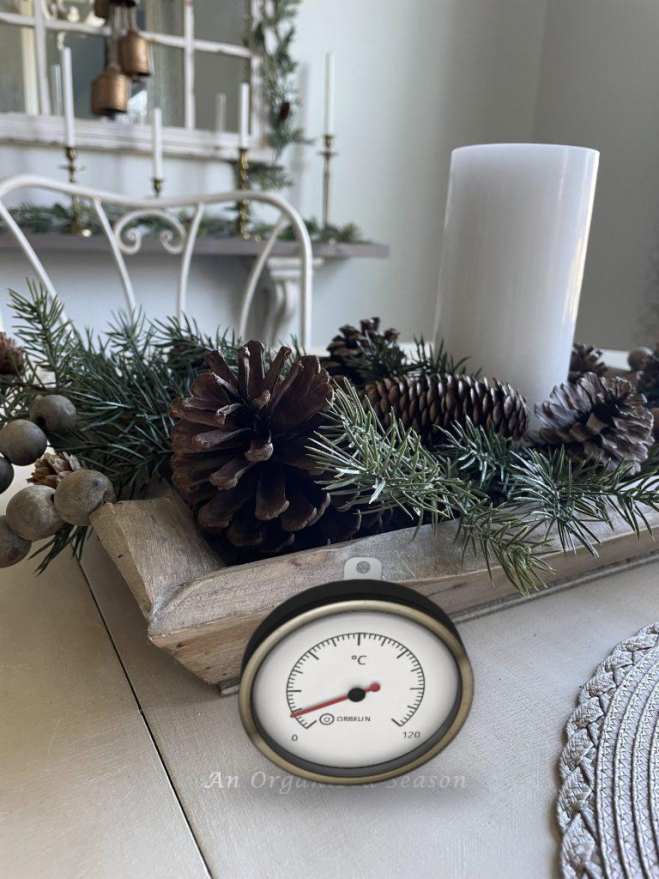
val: 10
